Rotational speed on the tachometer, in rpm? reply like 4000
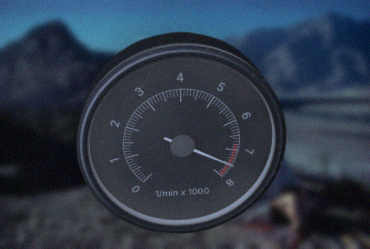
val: 7500
